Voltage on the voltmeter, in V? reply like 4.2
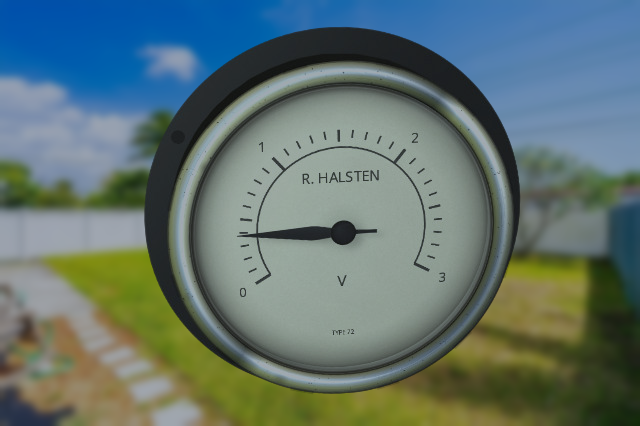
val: 0.4
